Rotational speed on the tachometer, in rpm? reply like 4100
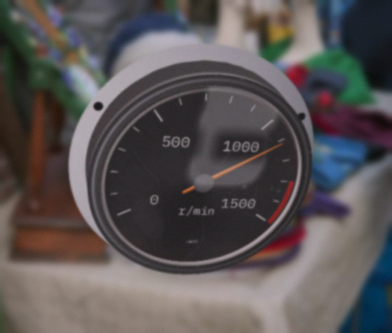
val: 1100
